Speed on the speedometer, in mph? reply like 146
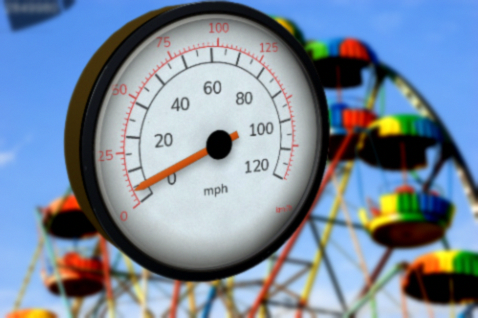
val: 5
